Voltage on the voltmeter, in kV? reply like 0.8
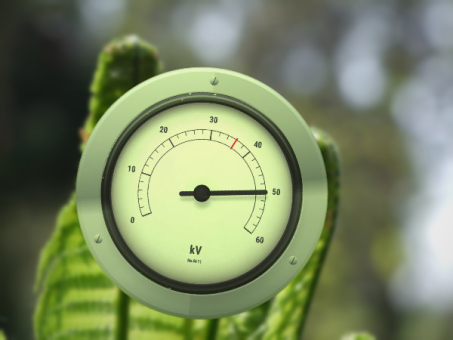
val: 50
